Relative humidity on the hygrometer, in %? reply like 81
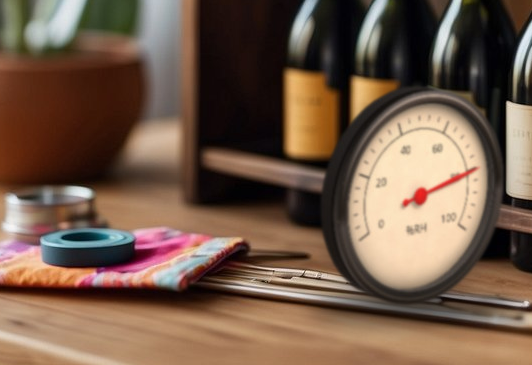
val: 80
